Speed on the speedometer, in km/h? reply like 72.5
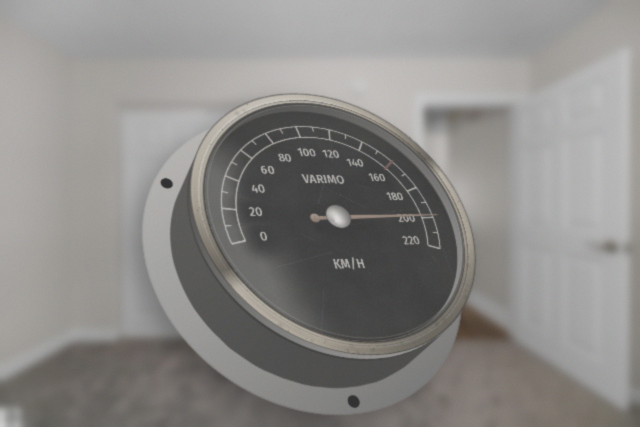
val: 200
